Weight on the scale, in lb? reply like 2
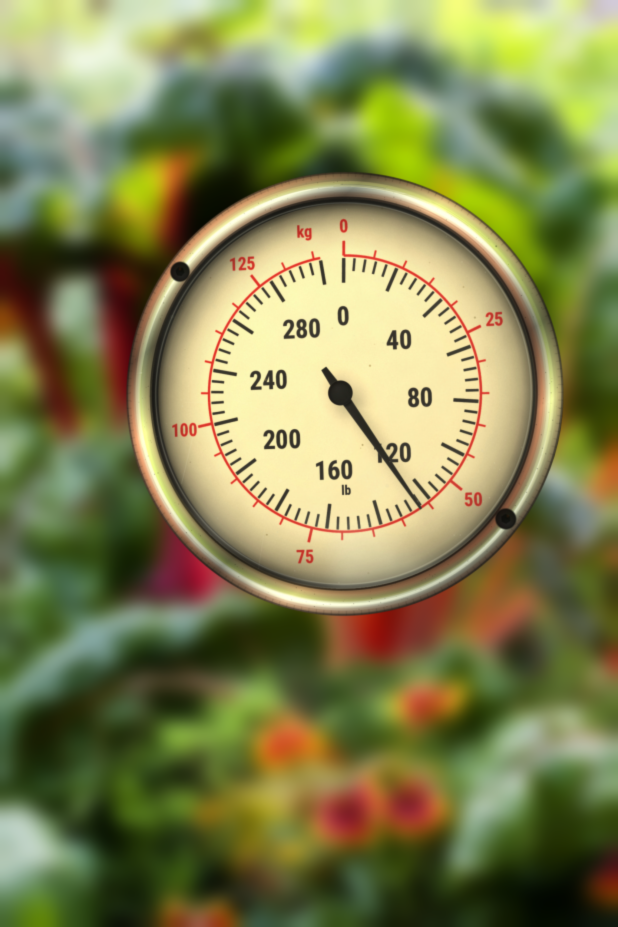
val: 124
